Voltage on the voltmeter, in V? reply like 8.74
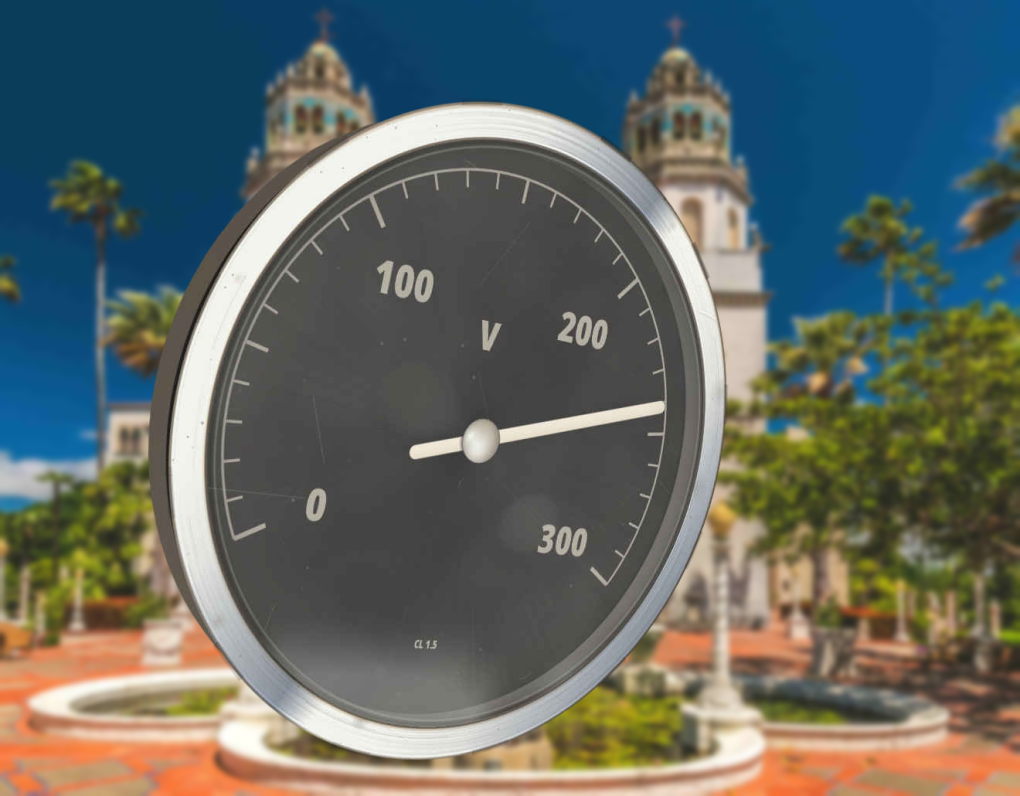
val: 240
